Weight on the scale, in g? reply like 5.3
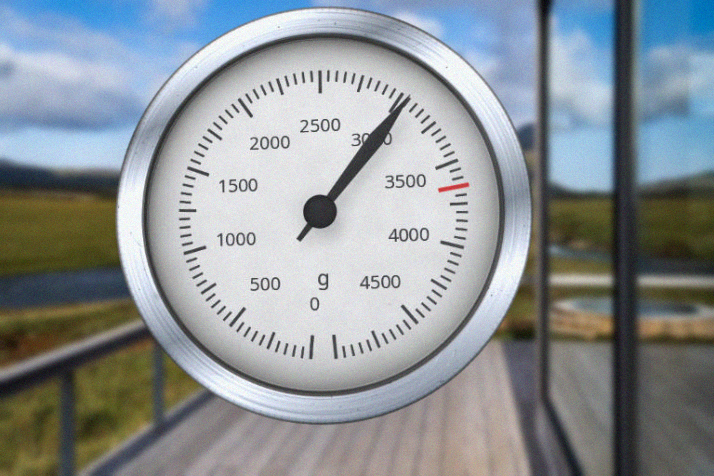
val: 3050
